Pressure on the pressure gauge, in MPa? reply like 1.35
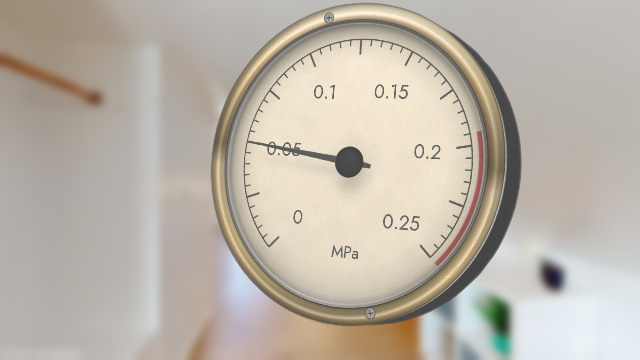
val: 0.05
